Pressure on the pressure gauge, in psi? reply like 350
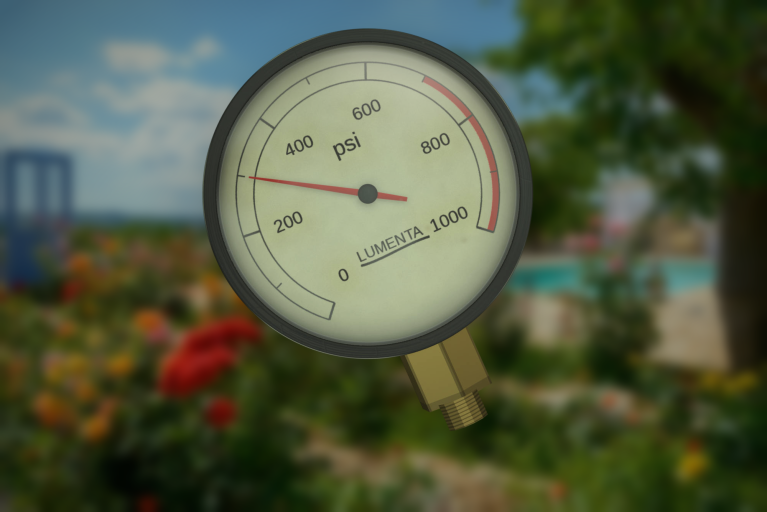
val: 300
